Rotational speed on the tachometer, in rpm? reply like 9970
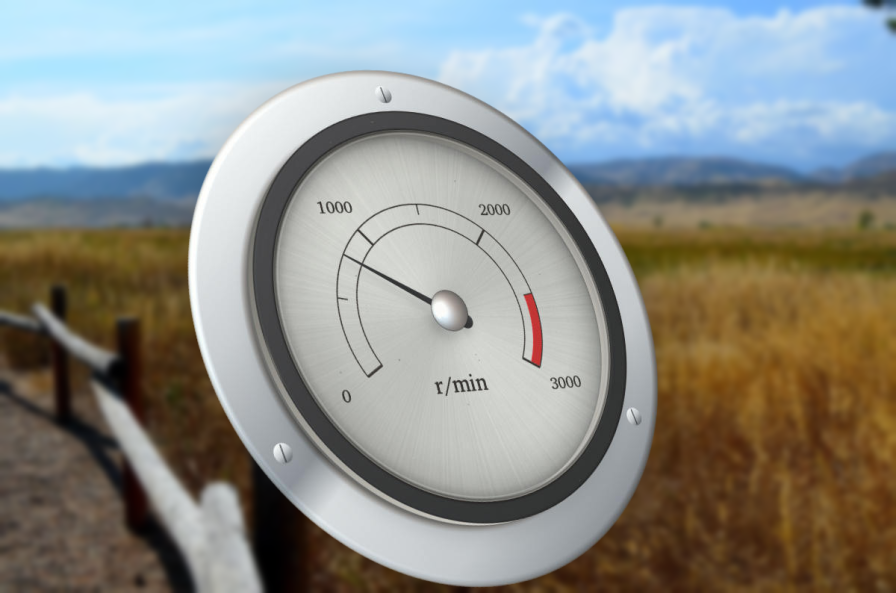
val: 750
